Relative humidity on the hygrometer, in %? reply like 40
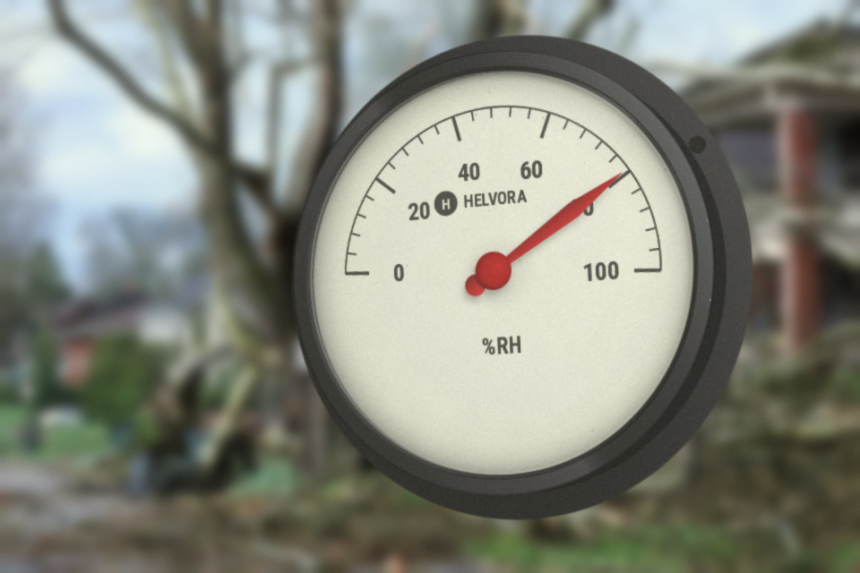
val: 80
